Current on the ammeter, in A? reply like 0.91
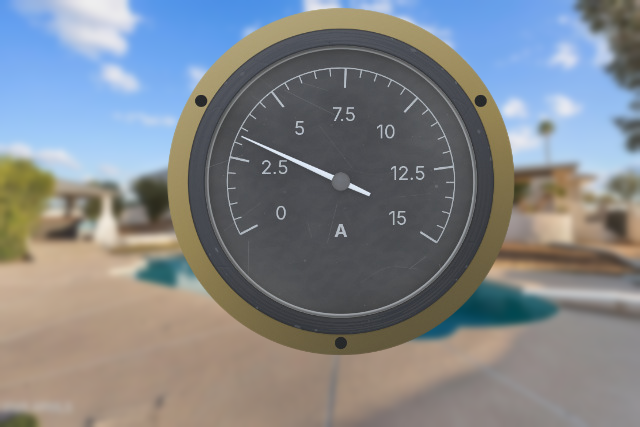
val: 3.25
